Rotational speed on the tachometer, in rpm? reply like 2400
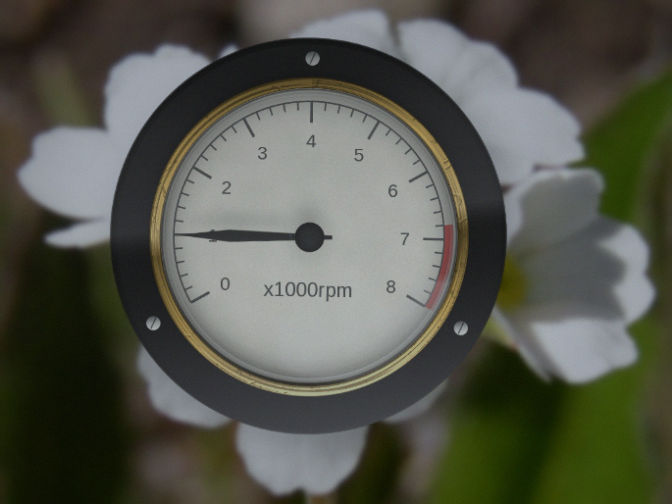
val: 1000
